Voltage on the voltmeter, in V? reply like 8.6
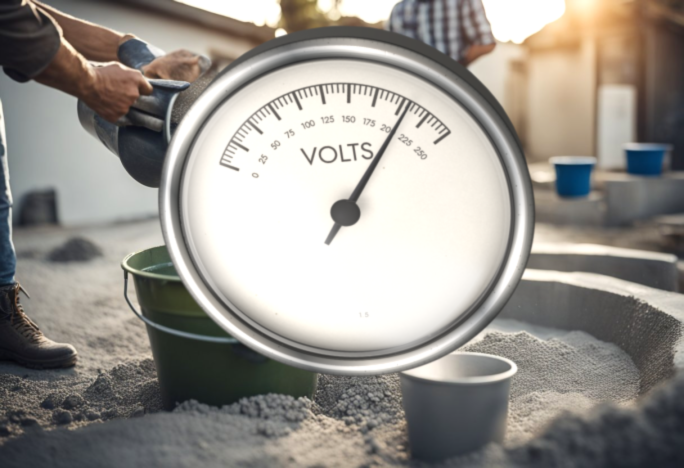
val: 205
